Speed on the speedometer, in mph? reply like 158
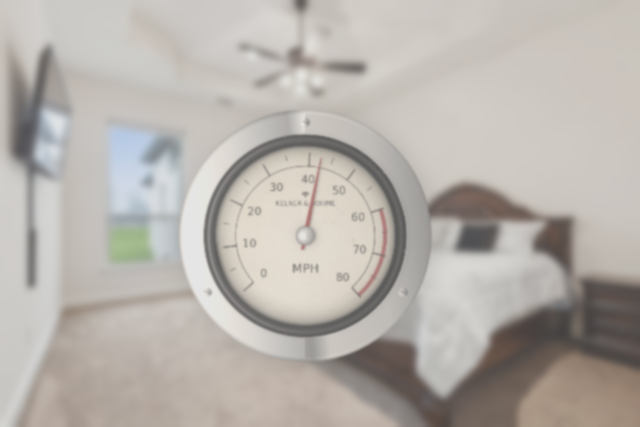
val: 42.5
